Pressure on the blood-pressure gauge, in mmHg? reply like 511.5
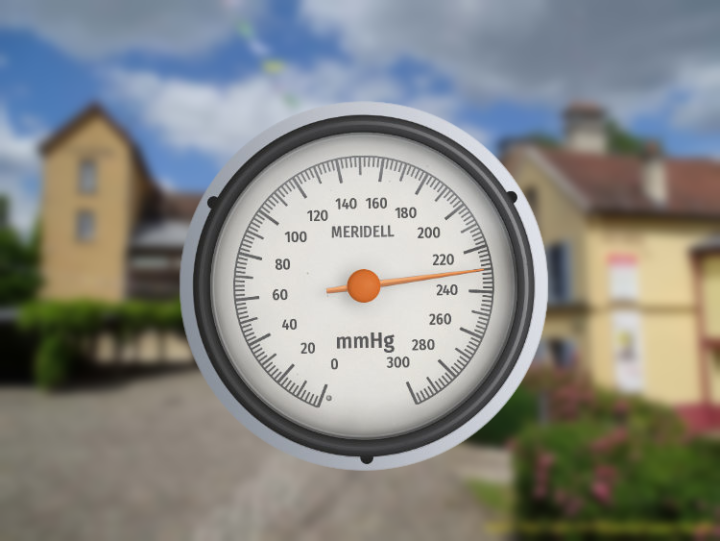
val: 230
